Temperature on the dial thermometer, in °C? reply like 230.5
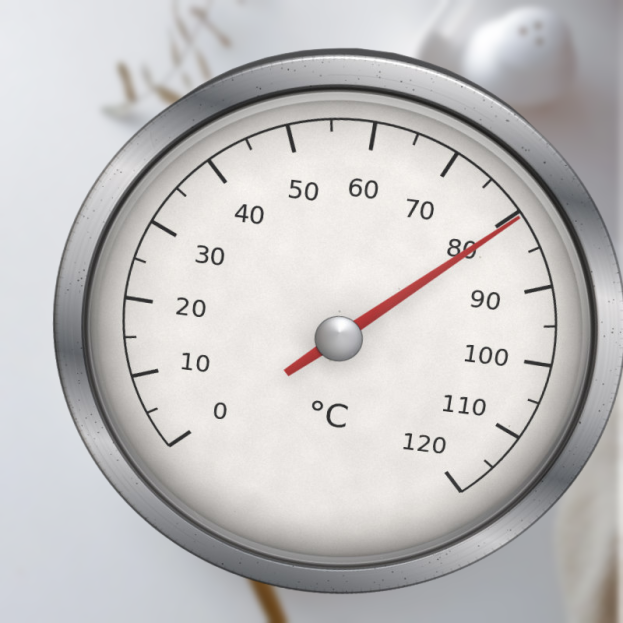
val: 80
